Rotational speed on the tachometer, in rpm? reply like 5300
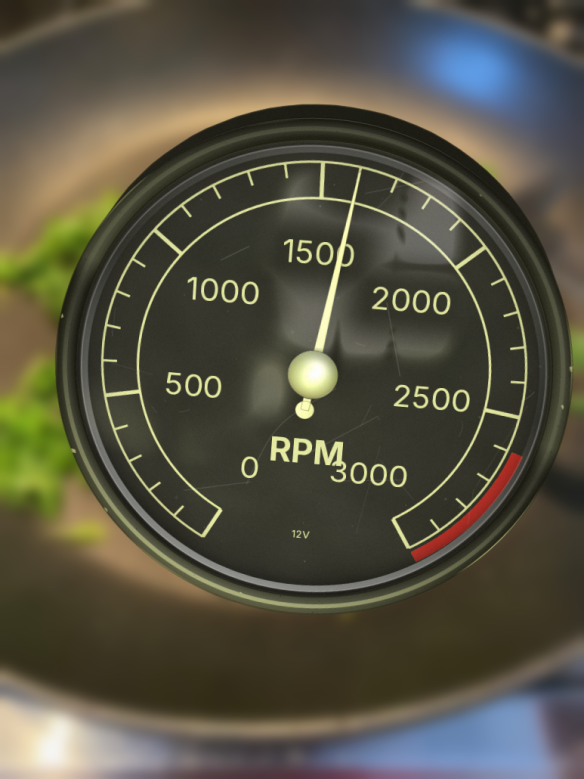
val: 1600
